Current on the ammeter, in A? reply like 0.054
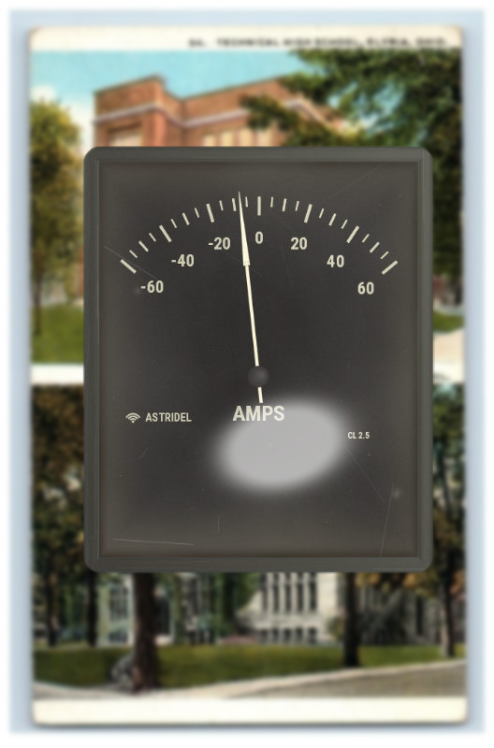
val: -7.5
